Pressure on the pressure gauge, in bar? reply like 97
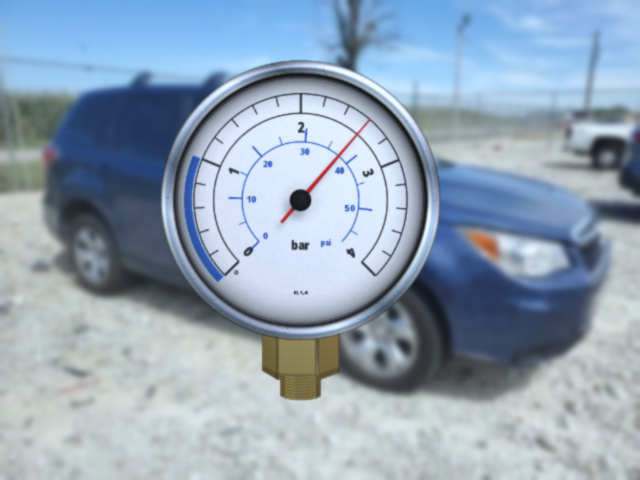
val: 2.6
